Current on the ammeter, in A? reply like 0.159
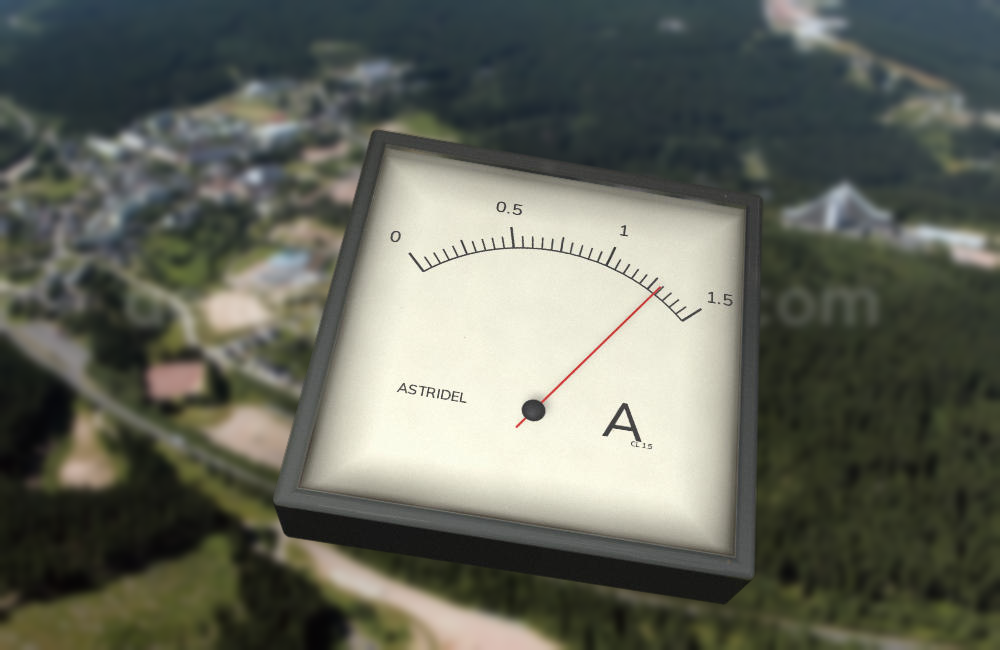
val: 1.3
